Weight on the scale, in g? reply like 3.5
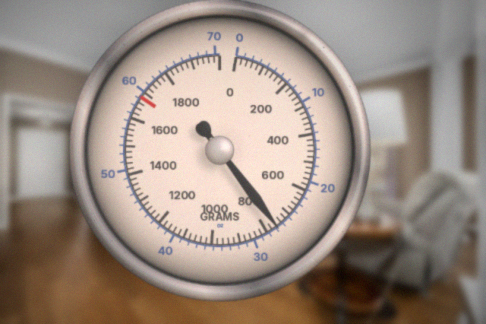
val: 760
